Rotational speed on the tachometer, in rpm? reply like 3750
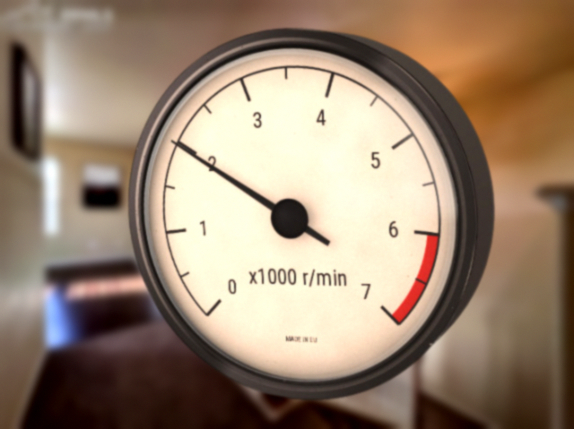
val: 2000
